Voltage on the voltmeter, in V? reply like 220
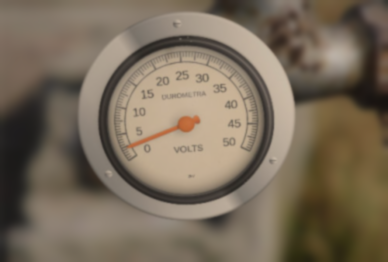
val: 2.5
